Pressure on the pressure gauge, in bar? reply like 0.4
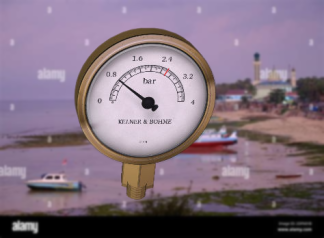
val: 0.8
